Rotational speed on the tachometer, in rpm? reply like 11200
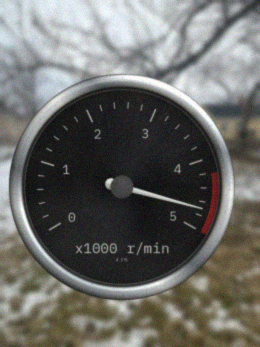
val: 4700
